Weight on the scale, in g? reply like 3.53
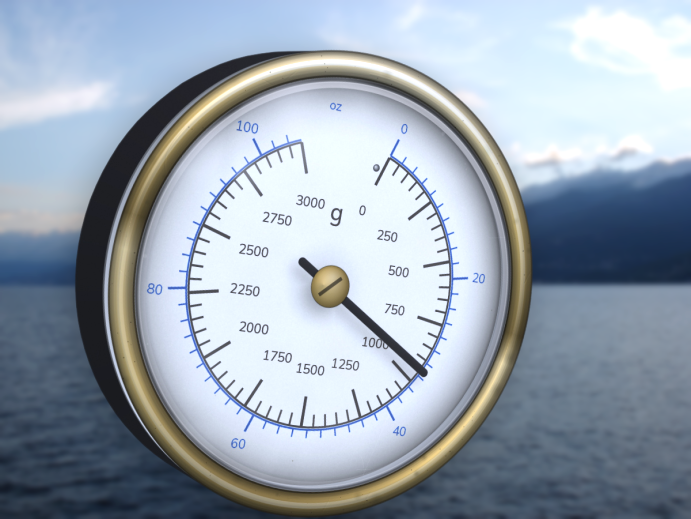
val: 950
